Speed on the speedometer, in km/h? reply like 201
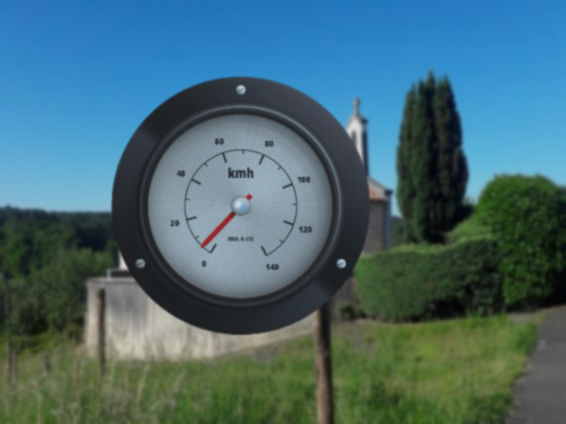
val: 5
